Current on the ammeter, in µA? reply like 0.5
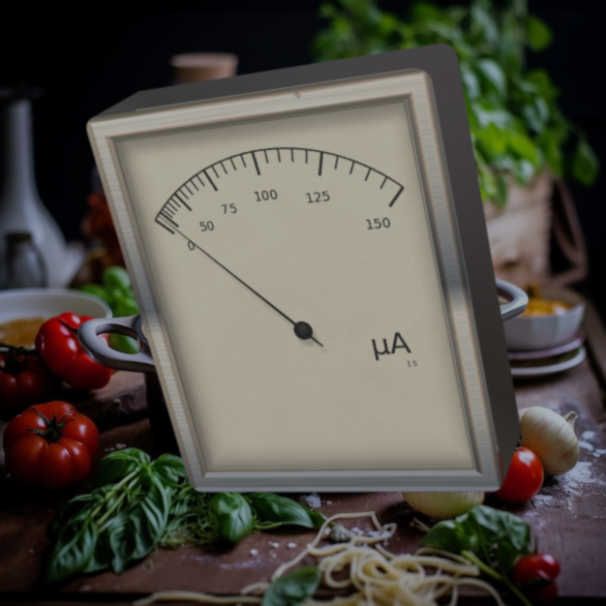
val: 25
